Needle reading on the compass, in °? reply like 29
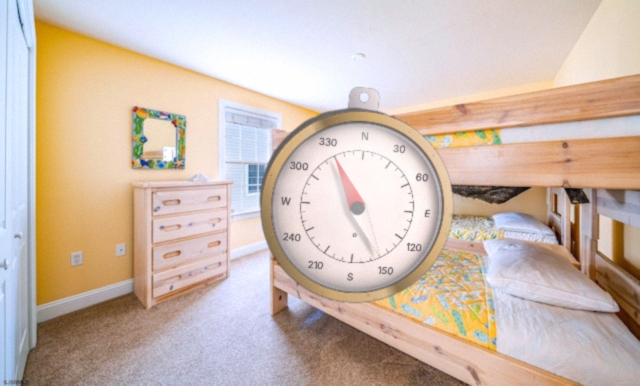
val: 330
